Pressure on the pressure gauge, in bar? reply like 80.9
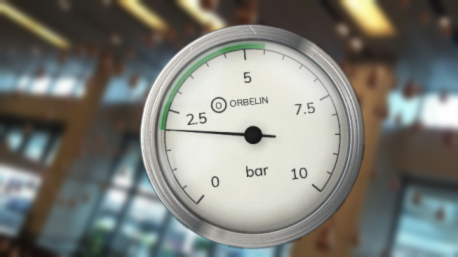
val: 2
